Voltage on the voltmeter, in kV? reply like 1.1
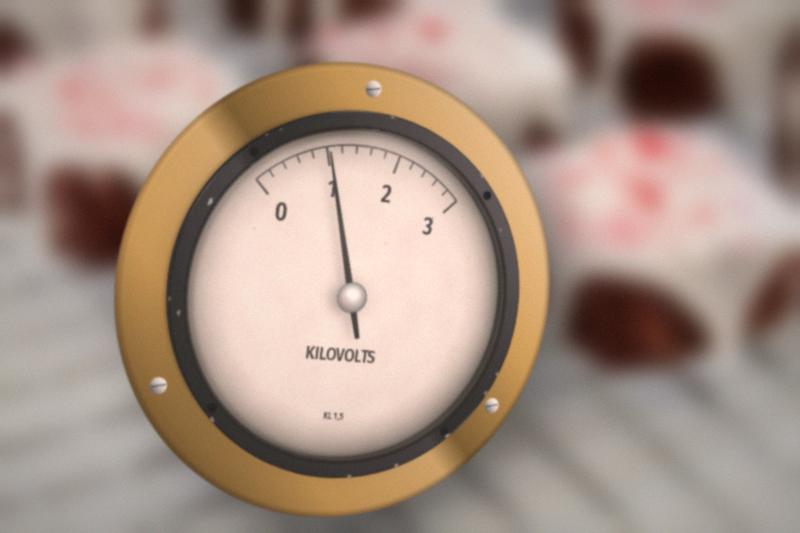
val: 1
